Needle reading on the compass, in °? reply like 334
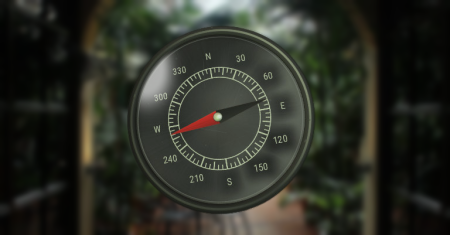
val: 260
